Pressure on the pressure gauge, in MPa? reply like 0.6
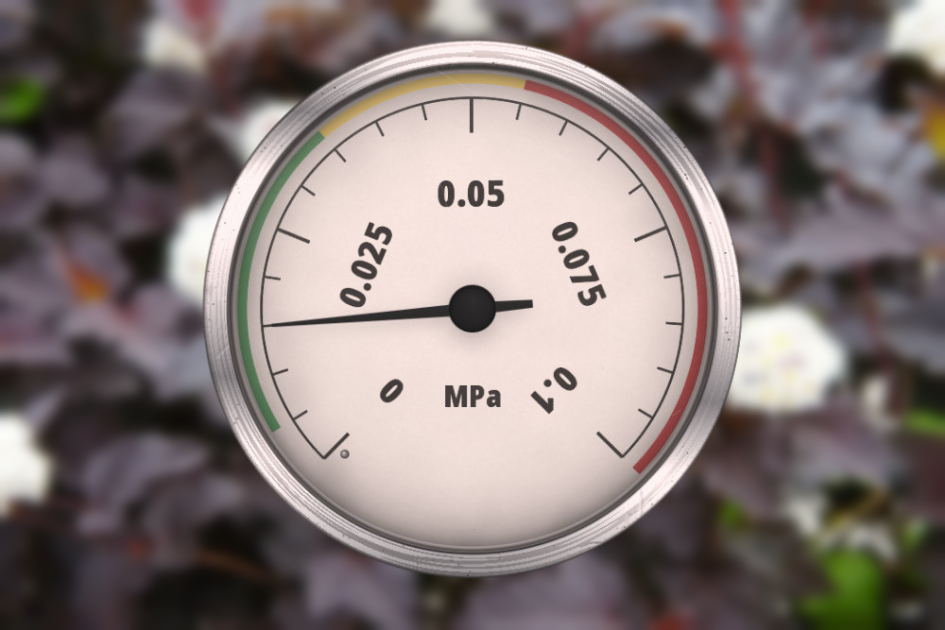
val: 0.015
